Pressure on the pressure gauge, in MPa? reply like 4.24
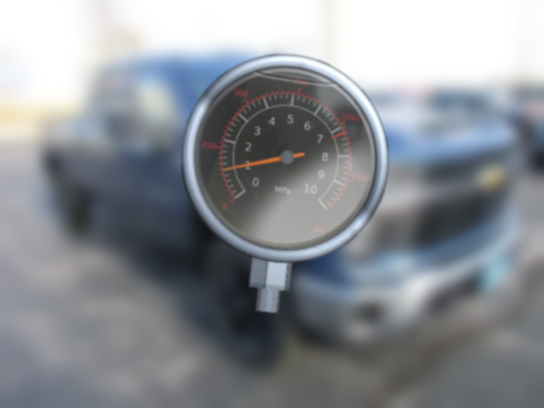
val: 1
